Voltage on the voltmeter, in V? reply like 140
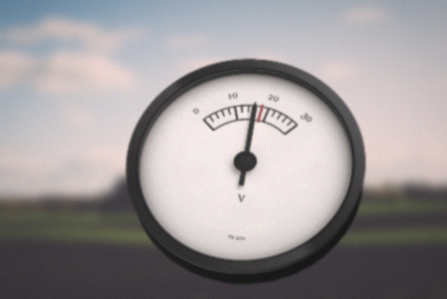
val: 16
